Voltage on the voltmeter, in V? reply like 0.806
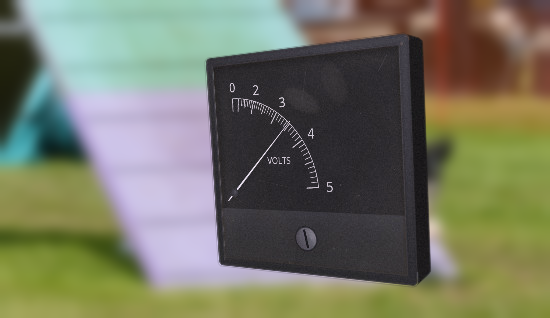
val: 3.5
